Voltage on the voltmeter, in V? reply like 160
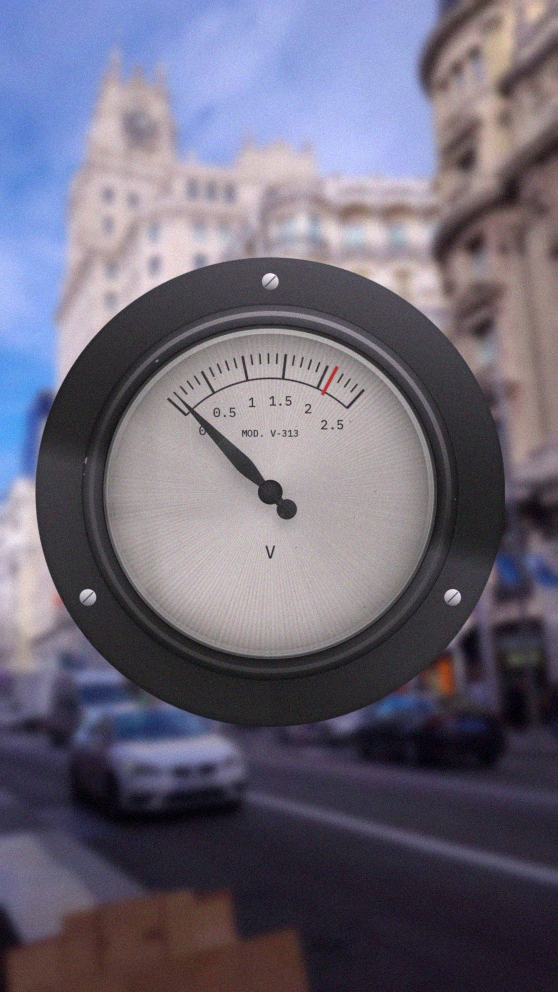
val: 0.1
